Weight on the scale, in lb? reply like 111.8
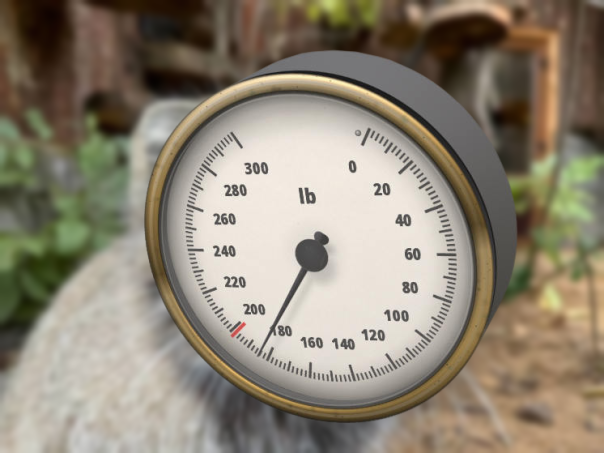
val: 184
